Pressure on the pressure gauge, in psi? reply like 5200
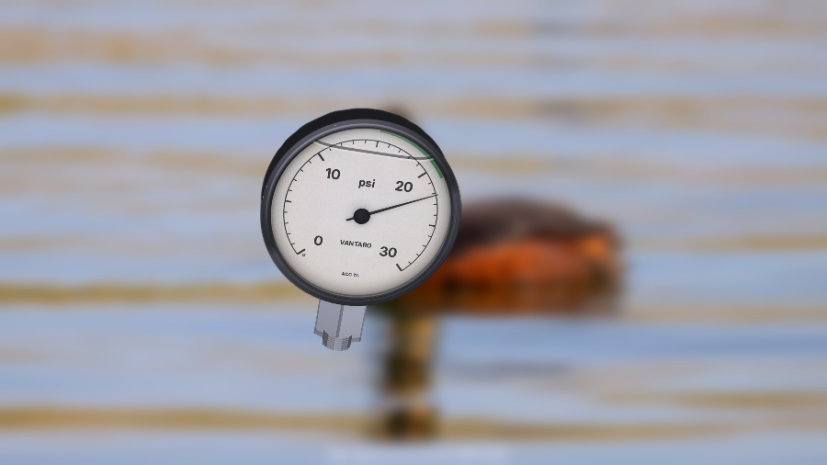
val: 22
